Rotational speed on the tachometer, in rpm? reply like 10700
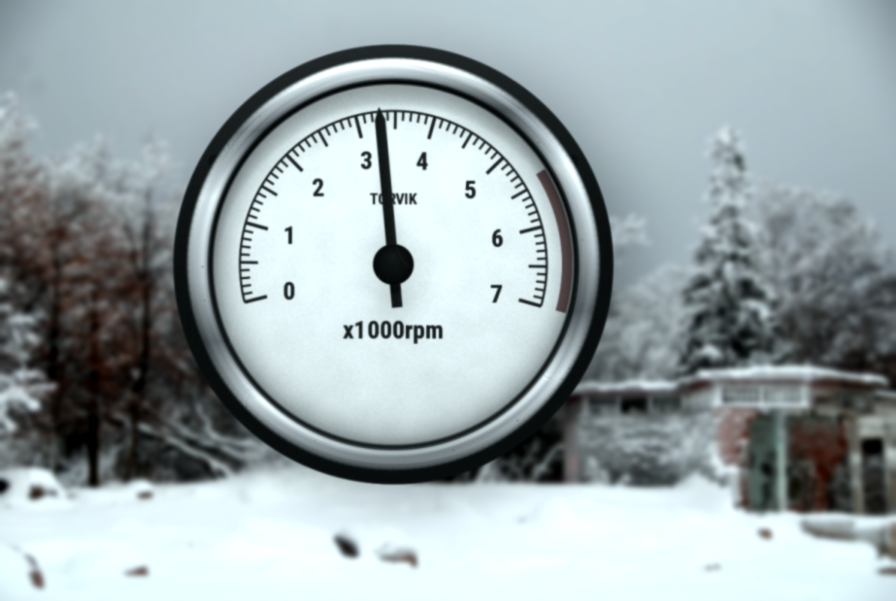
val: 3300
